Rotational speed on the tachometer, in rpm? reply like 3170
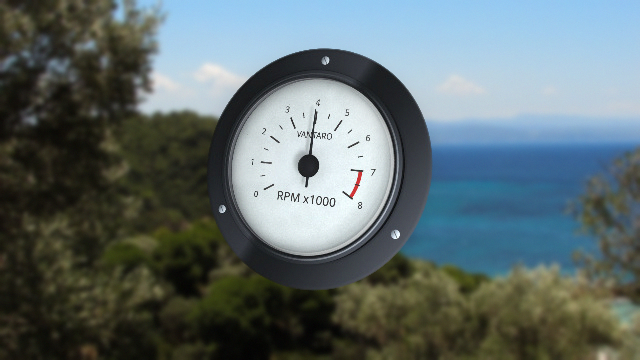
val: 4000
